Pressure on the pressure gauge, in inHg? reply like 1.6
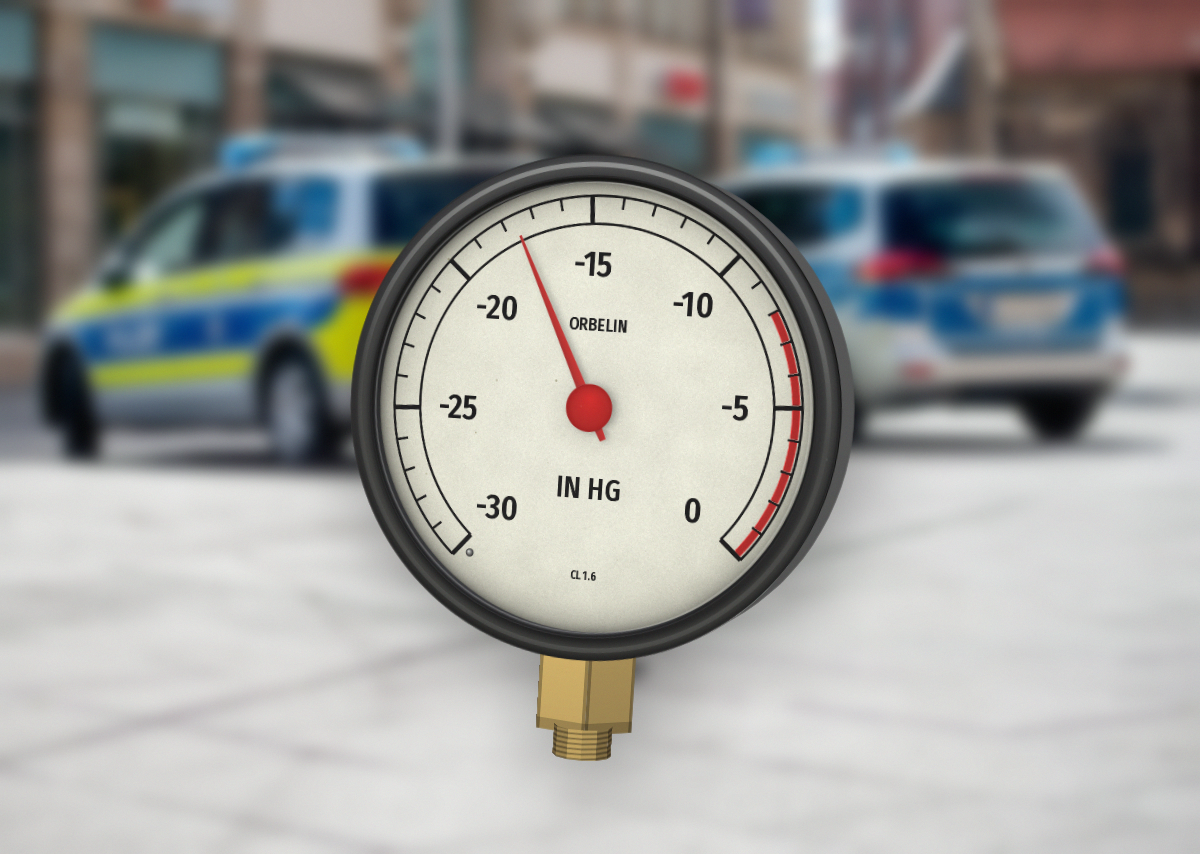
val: -17.5
